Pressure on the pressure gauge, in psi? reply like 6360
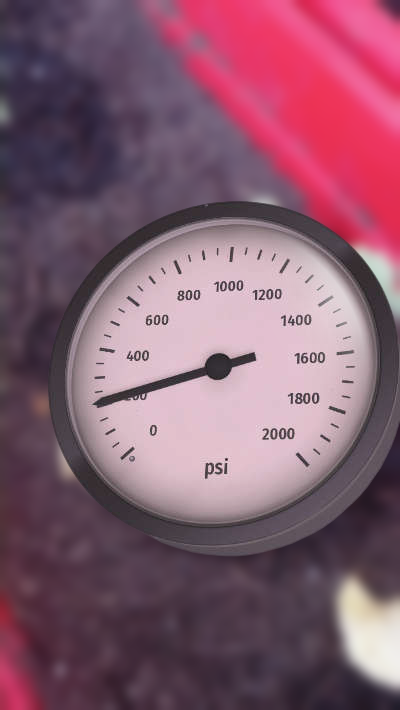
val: 200
